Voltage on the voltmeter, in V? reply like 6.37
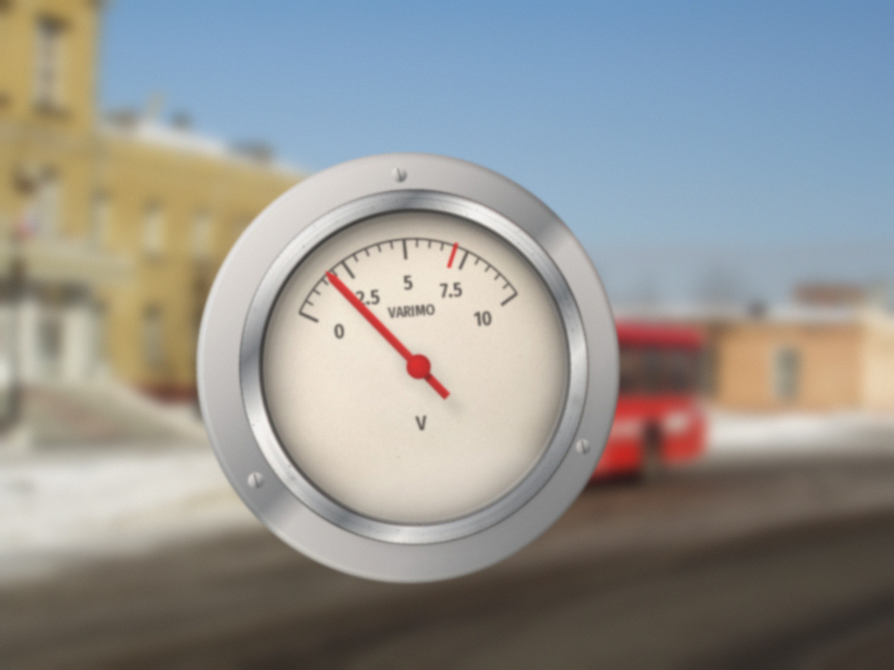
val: 1.75
